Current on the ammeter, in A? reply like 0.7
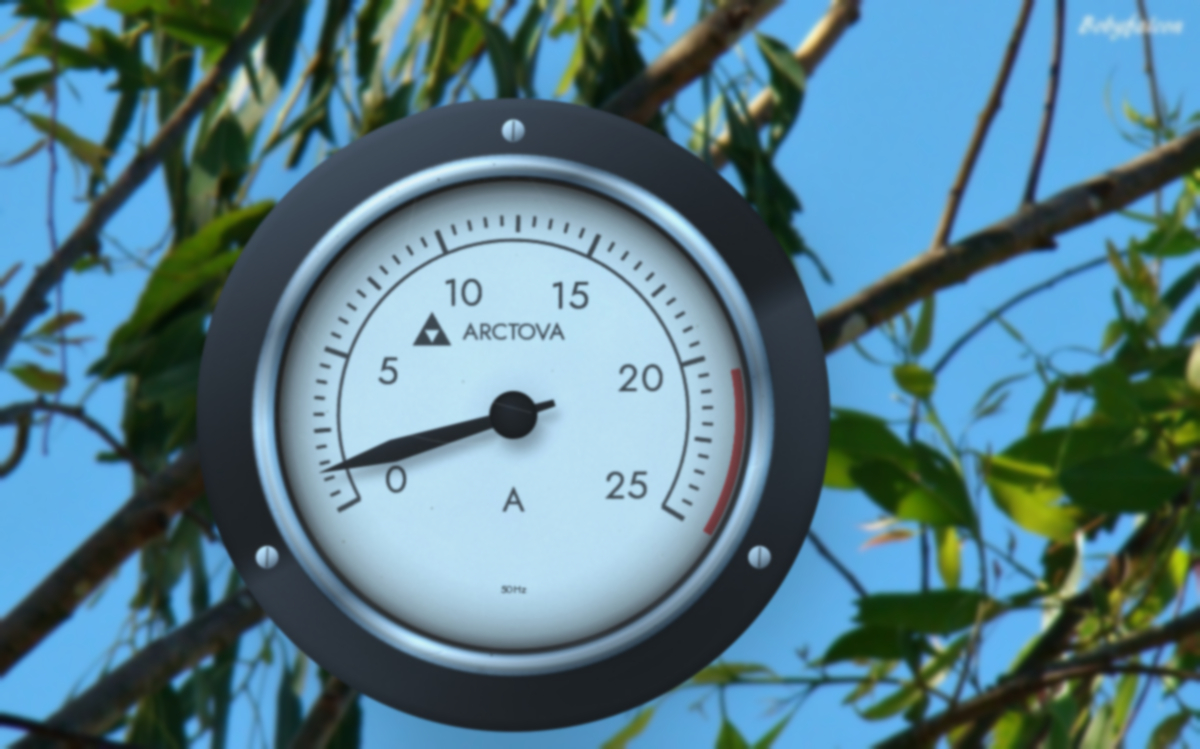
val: 1.25
